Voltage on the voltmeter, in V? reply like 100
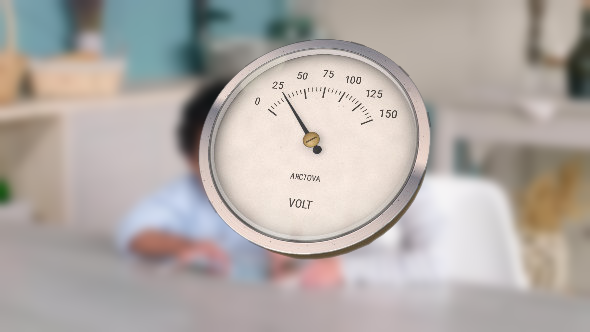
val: 25
